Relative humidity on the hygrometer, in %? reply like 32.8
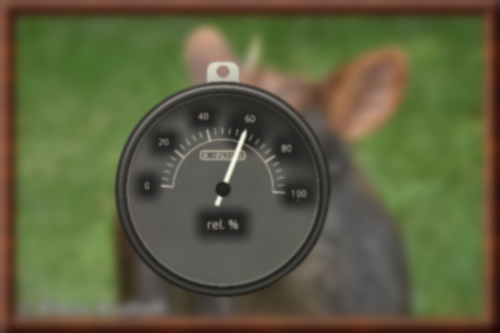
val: 60
